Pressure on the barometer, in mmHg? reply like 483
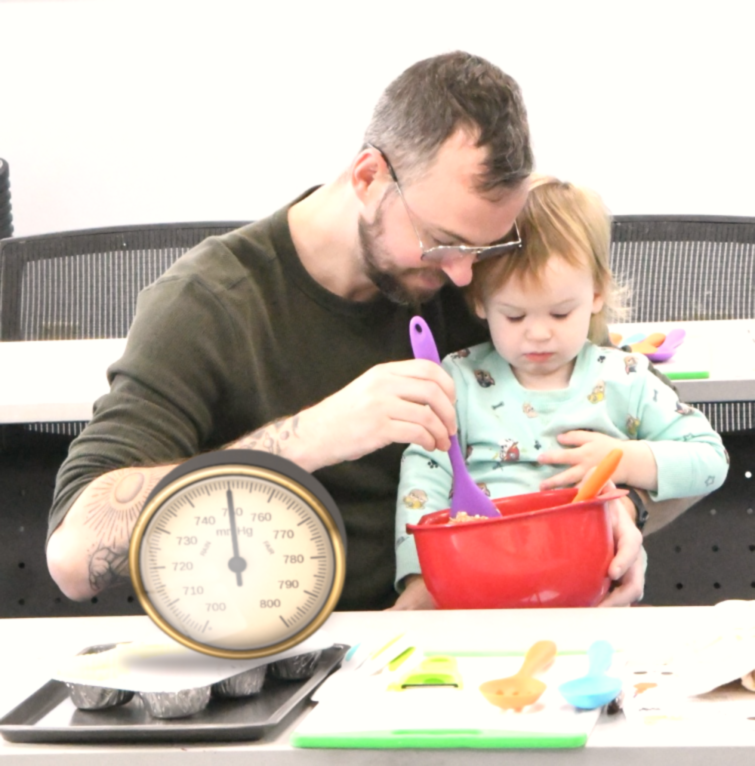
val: 750
